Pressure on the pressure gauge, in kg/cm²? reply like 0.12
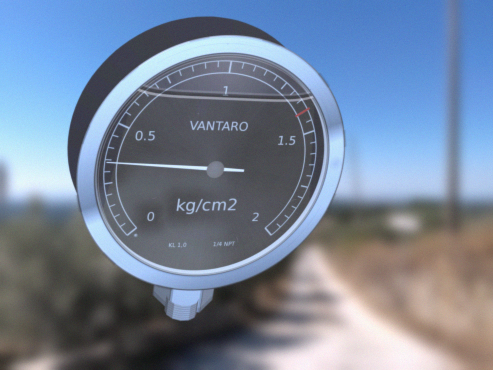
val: 0.35
